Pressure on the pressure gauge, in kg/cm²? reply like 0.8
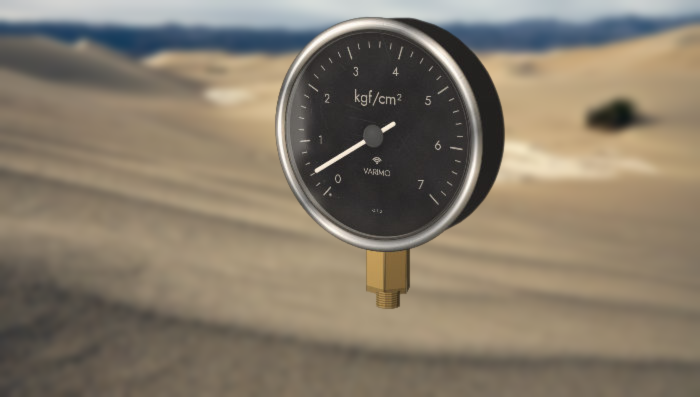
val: 0.4
